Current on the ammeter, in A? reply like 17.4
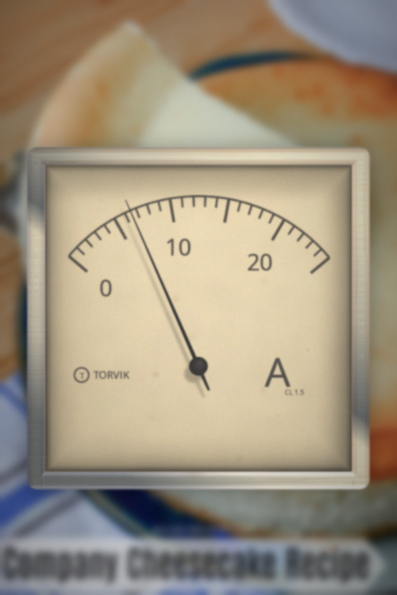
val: 6.5
